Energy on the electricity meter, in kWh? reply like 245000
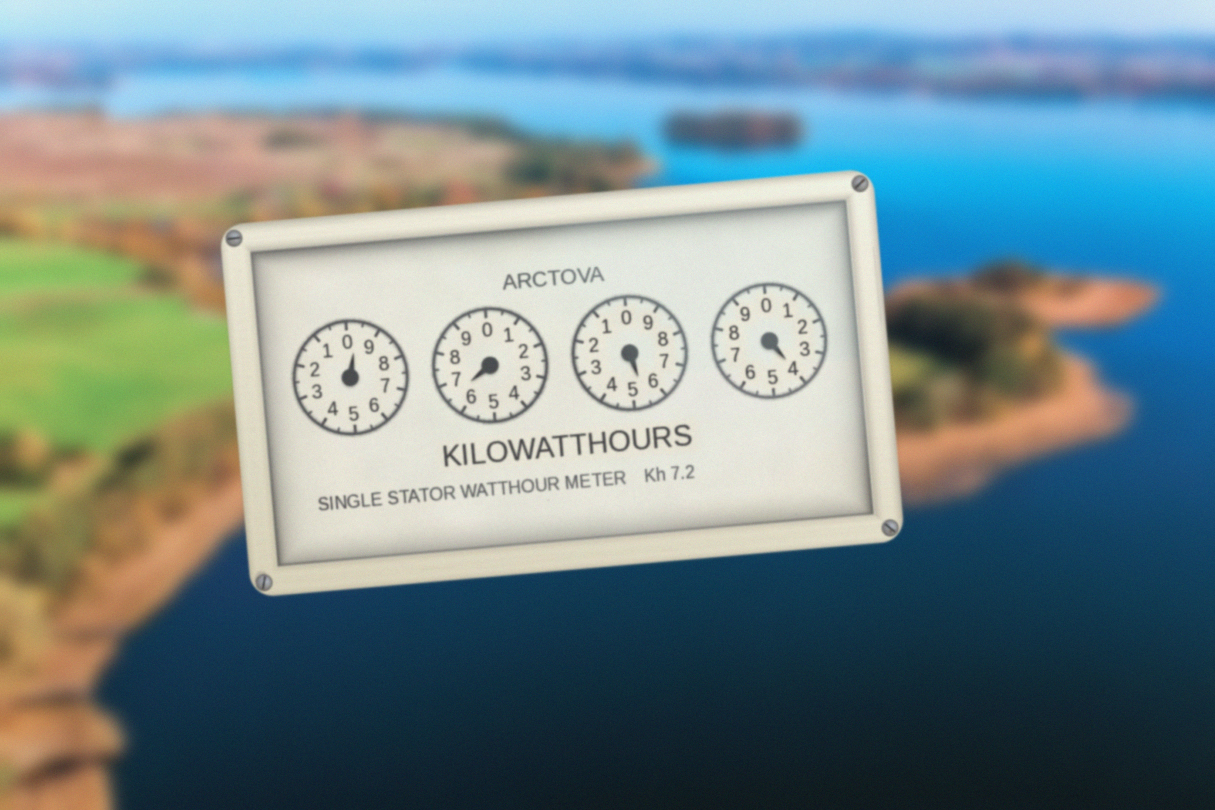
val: 9654
